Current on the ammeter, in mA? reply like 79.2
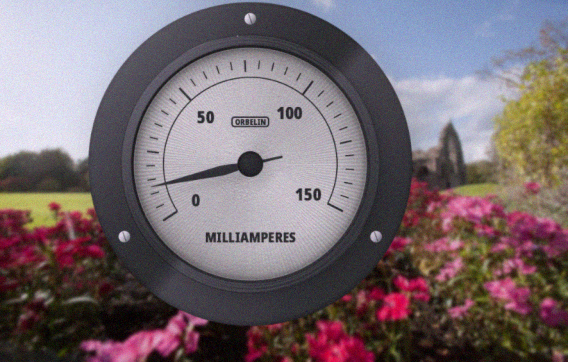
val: 12.5
